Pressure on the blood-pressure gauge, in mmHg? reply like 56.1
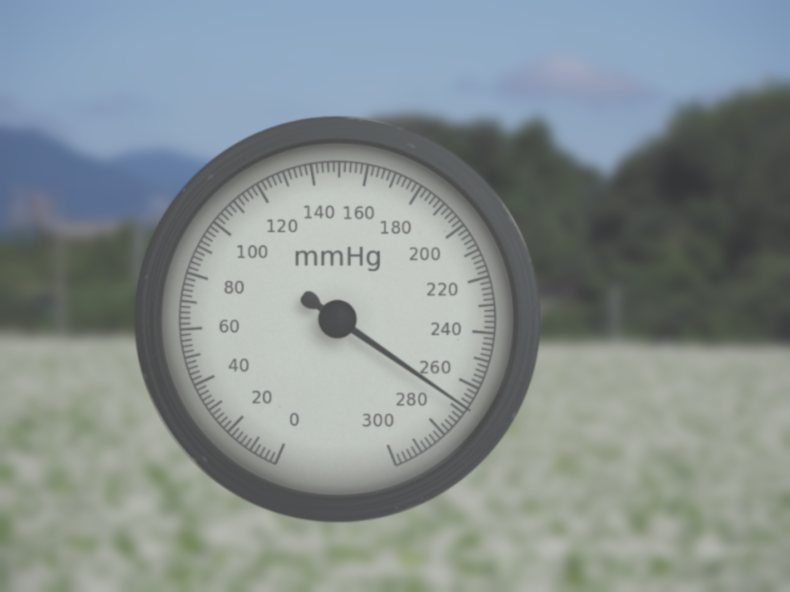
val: 268
